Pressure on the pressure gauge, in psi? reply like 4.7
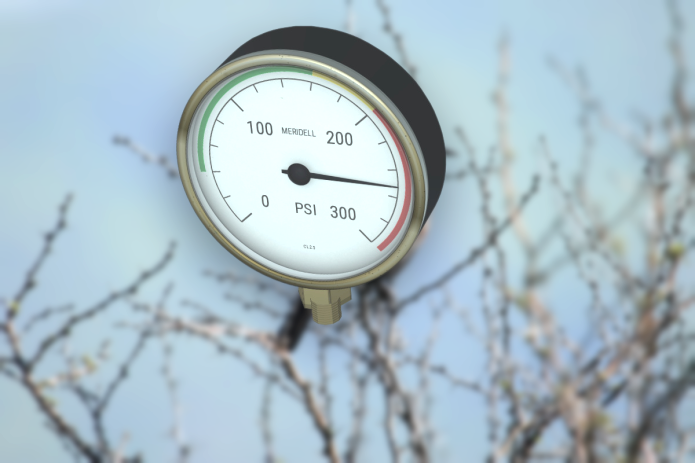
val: 250
